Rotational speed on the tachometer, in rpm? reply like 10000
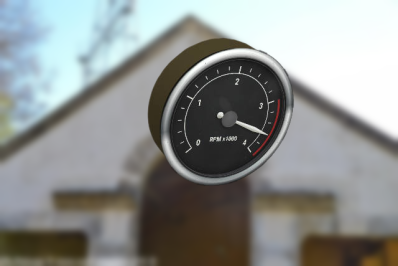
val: 3600
